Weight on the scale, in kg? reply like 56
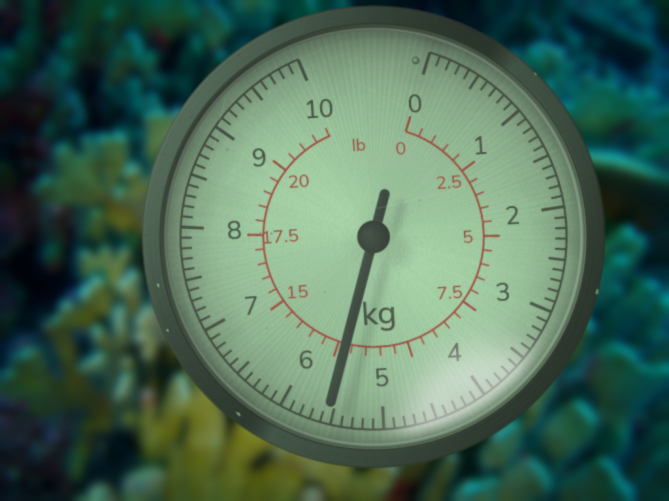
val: 5.55
